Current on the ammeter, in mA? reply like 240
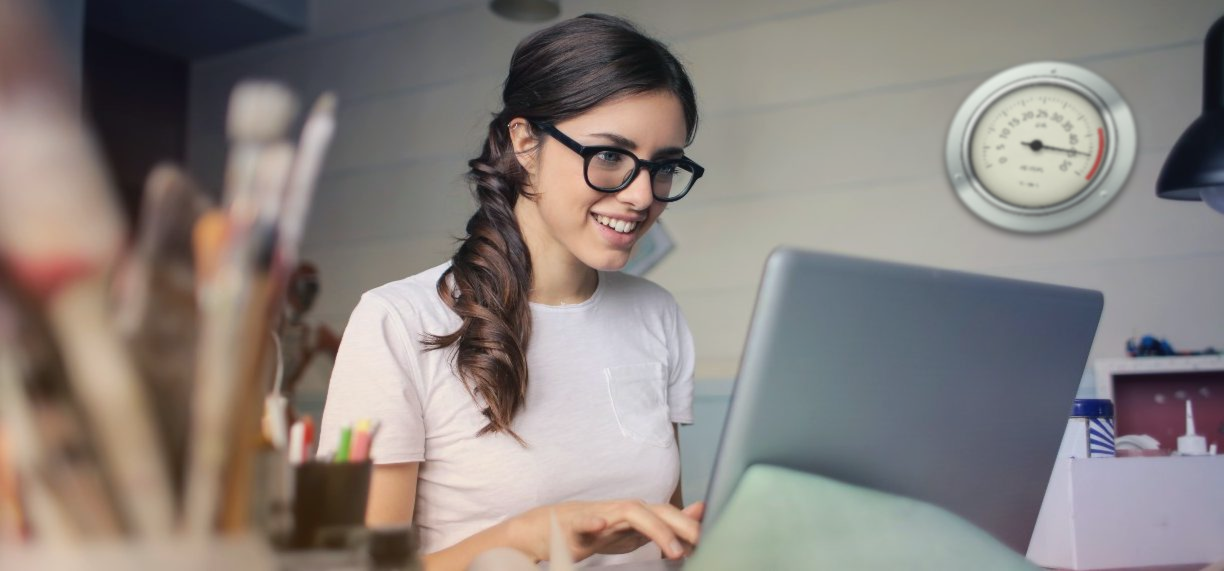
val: 45
